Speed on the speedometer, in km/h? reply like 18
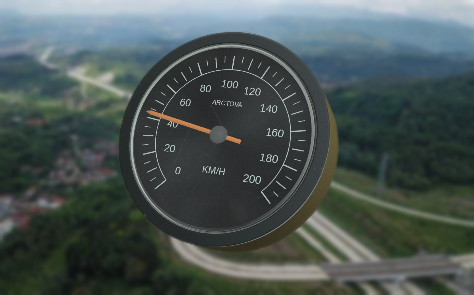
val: 42.5
